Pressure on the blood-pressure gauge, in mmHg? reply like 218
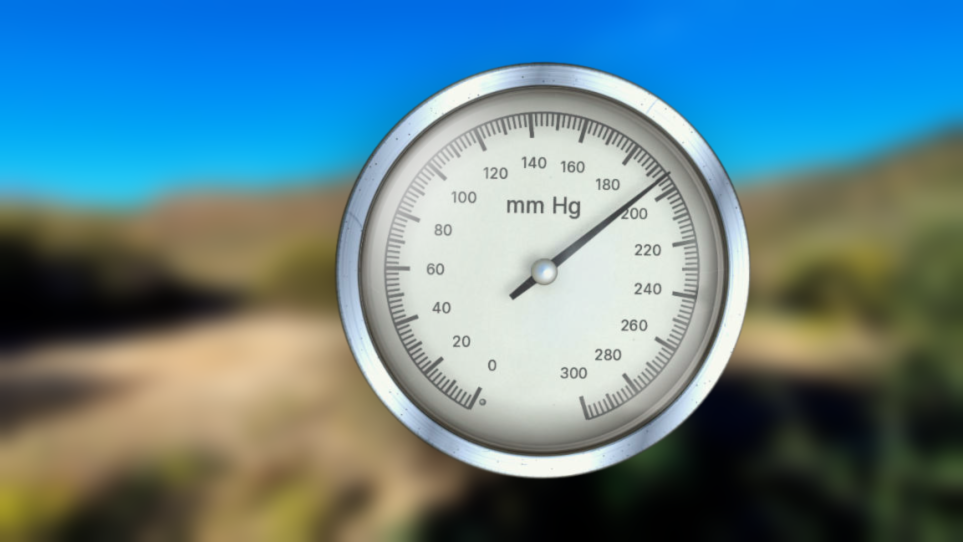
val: 194
